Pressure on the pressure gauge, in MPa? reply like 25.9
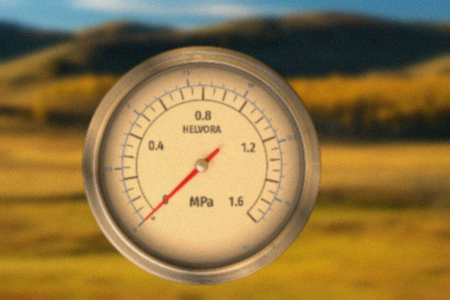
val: 0
